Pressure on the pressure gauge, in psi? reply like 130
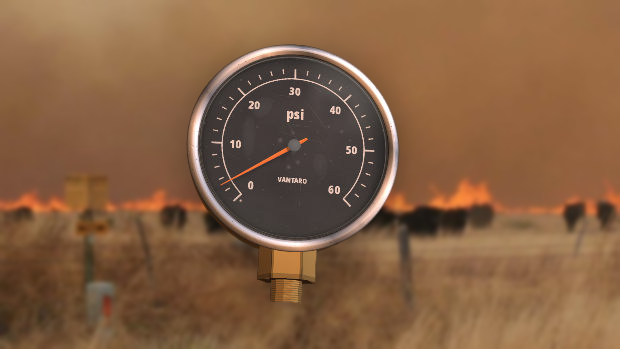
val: 3
